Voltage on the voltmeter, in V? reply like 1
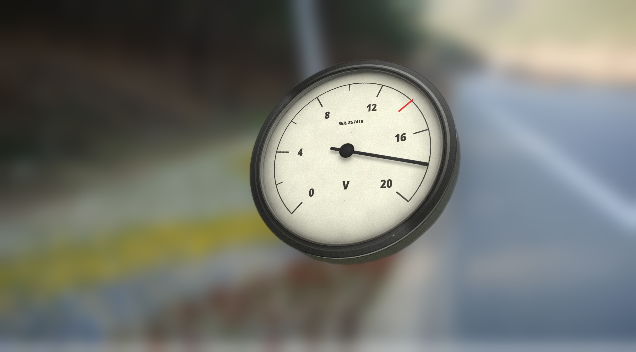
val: 18
